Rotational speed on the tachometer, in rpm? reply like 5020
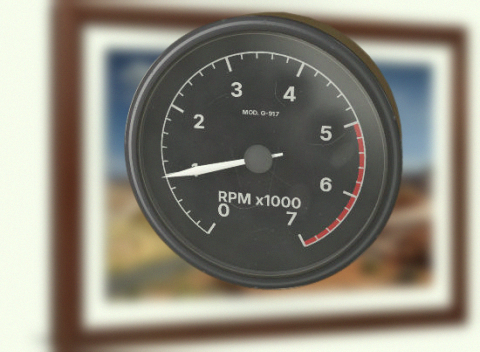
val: 1000
